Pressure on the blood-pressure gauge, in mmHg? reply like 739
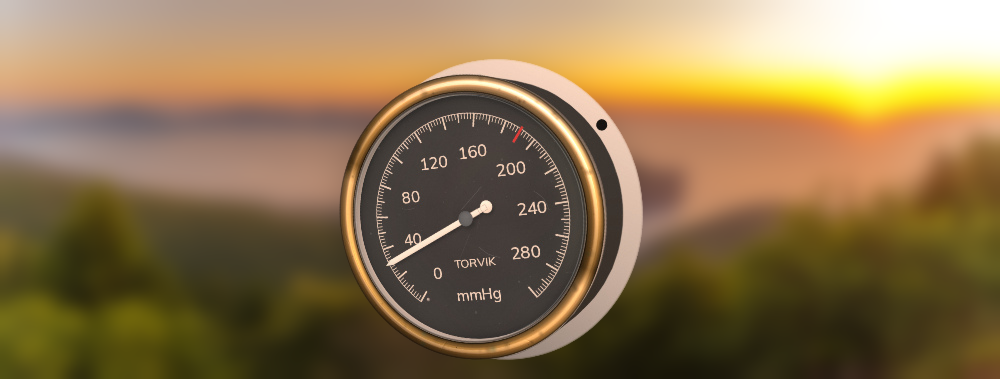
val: 30
